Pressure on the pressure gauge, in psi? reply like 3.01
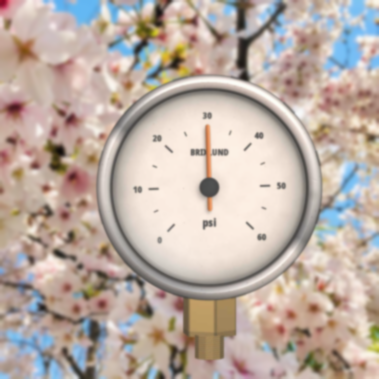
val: 30
